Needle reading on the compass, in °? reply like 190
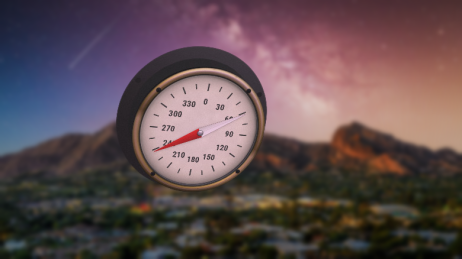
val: 240
